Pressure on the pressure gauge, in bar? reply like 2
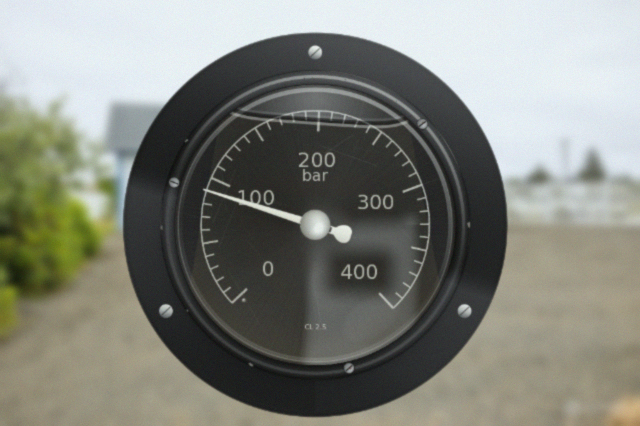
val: 90
